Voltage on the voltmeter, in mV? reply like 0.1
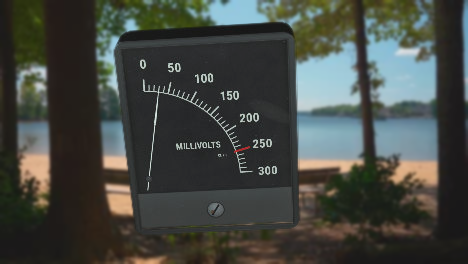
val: 30
